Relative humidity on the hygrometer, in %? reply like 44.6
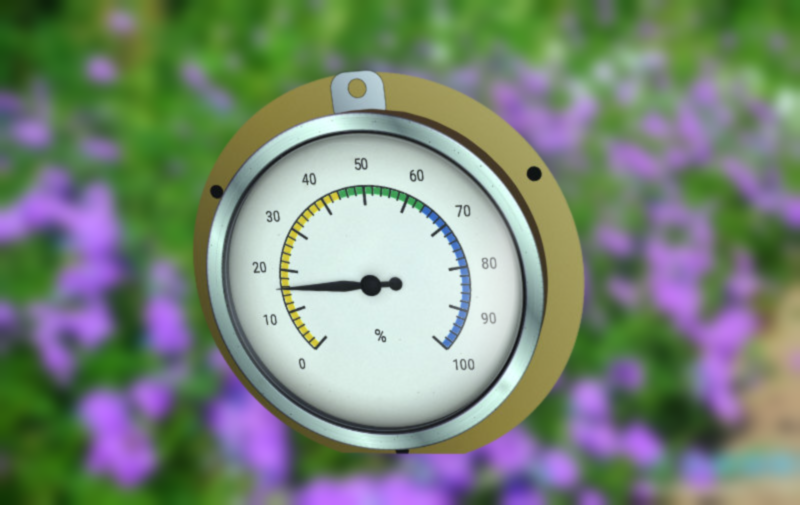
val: 16
